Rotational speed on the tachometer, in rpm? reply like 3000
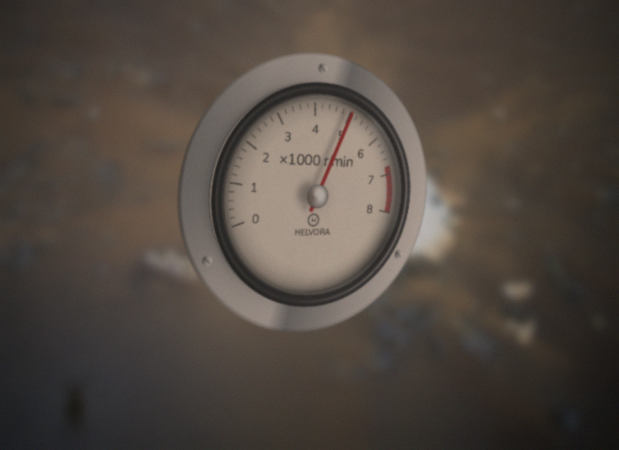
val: 5000
